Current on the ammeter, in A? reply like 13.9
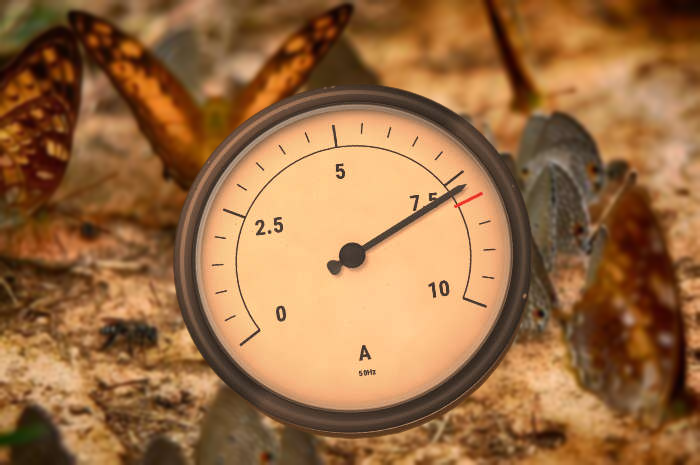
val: 7.75
